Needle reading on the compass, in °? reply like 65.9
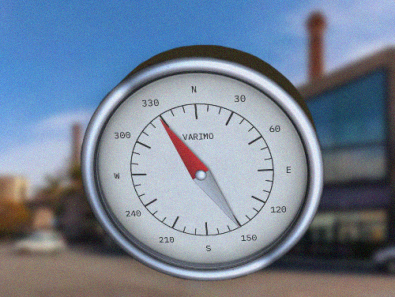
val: 330
